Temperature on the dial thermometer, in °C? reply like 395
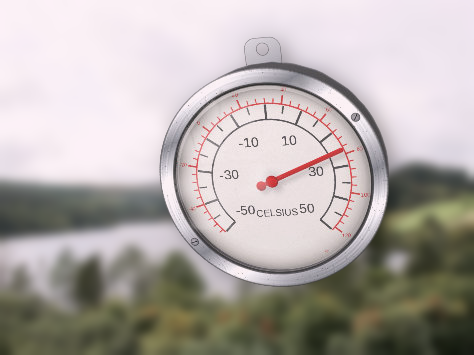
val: 25
